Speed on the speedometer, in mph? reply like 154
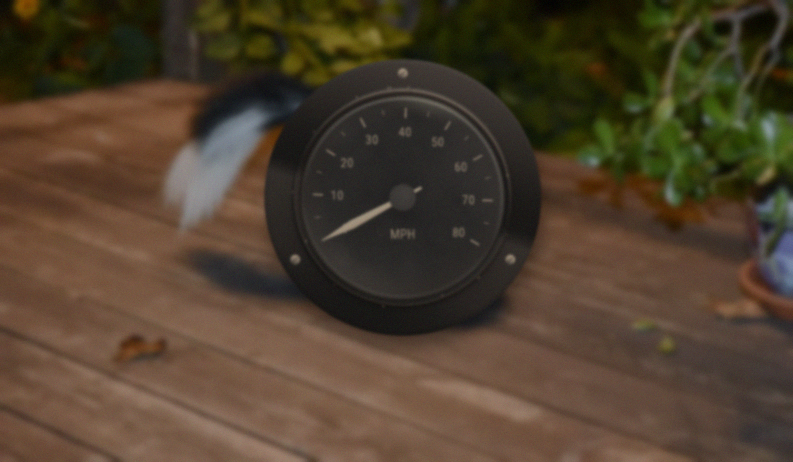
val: 0
